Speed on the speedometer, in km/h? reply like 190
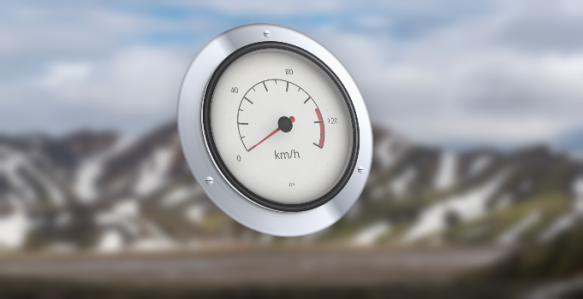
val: 0
